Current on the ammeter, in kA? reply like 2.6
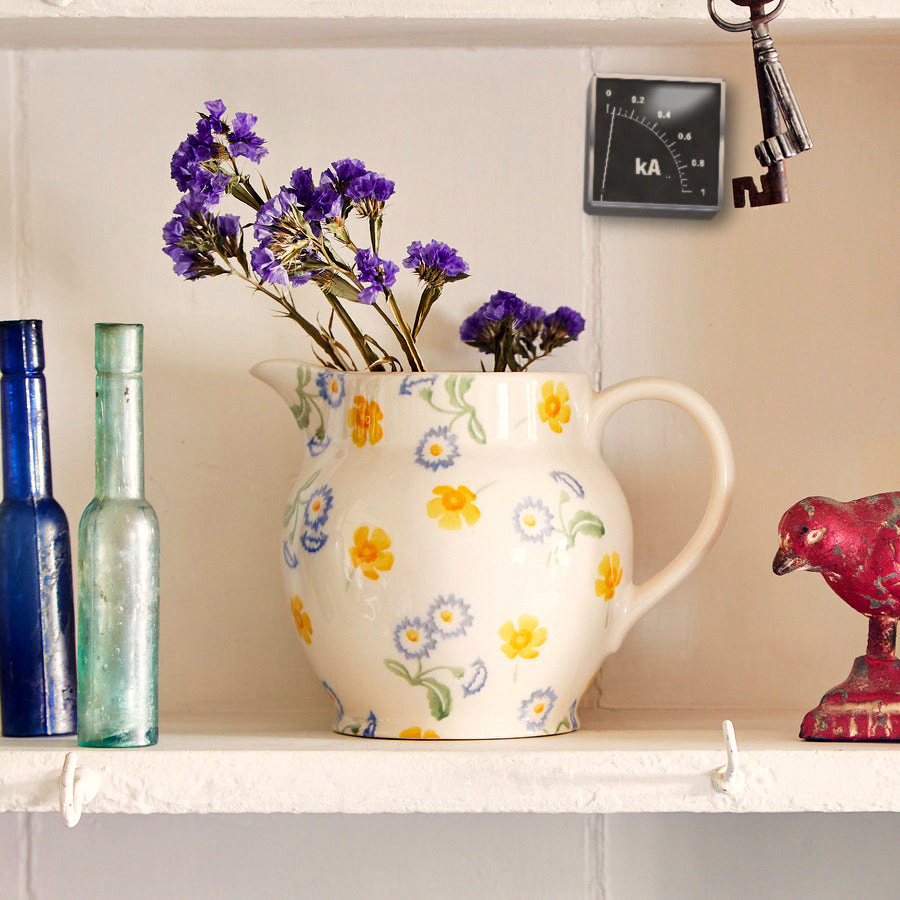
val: 0.05
